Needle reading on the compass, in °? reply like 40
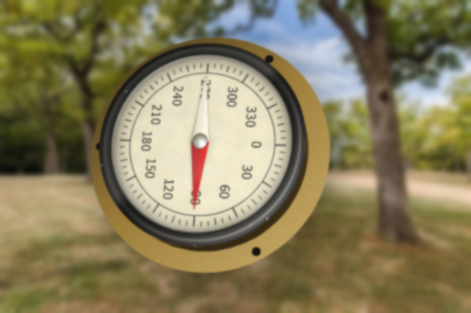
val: 90
